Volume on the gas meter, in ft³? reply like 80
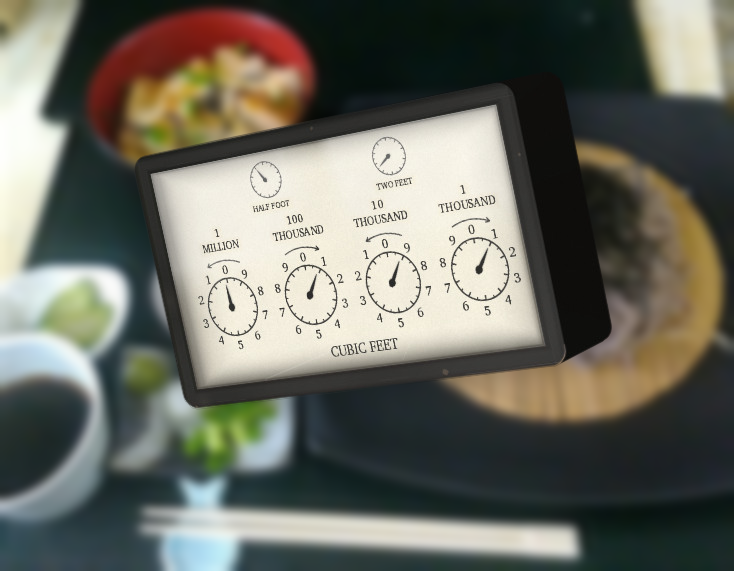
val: 9100
